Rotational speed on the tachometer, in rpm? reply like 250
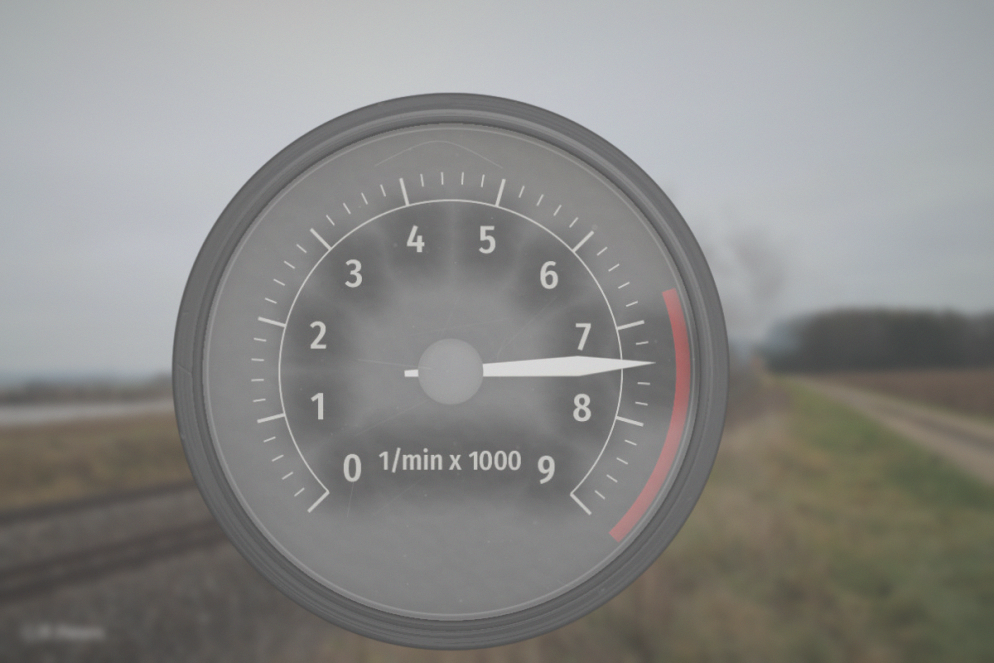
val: 7400
